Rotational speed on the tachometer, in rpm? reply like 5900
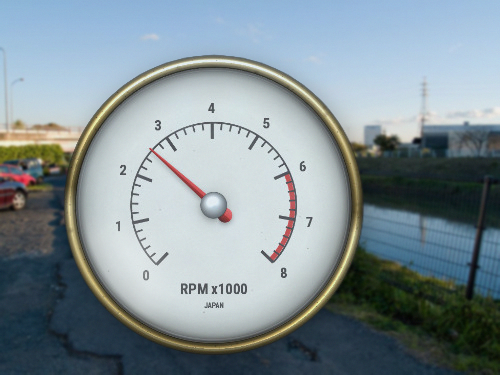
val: 2600
